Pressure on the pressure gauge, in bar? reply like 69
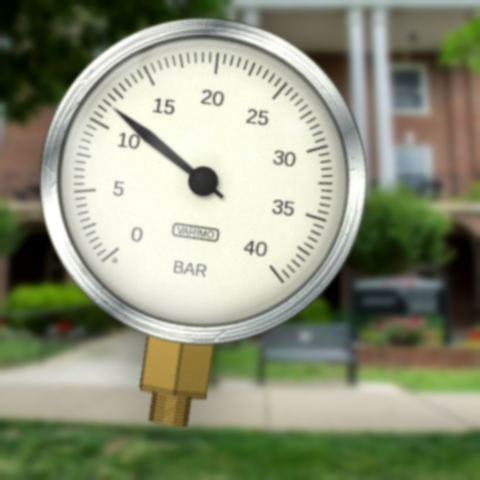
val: 11.5
